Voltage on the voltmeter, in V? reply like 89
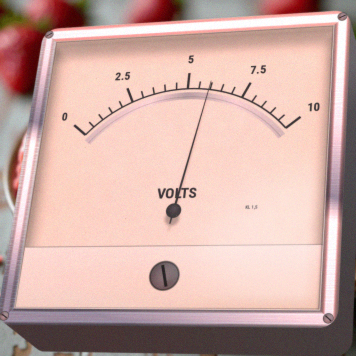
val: 6
